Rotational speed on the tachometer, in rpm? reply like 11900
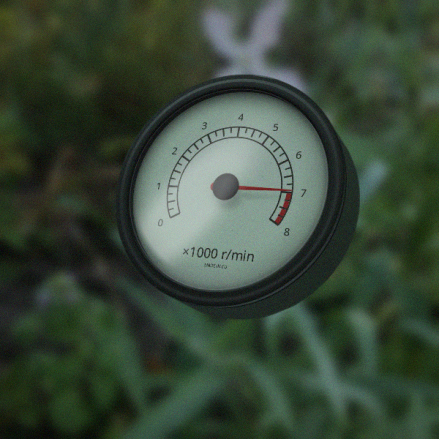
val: 7000
